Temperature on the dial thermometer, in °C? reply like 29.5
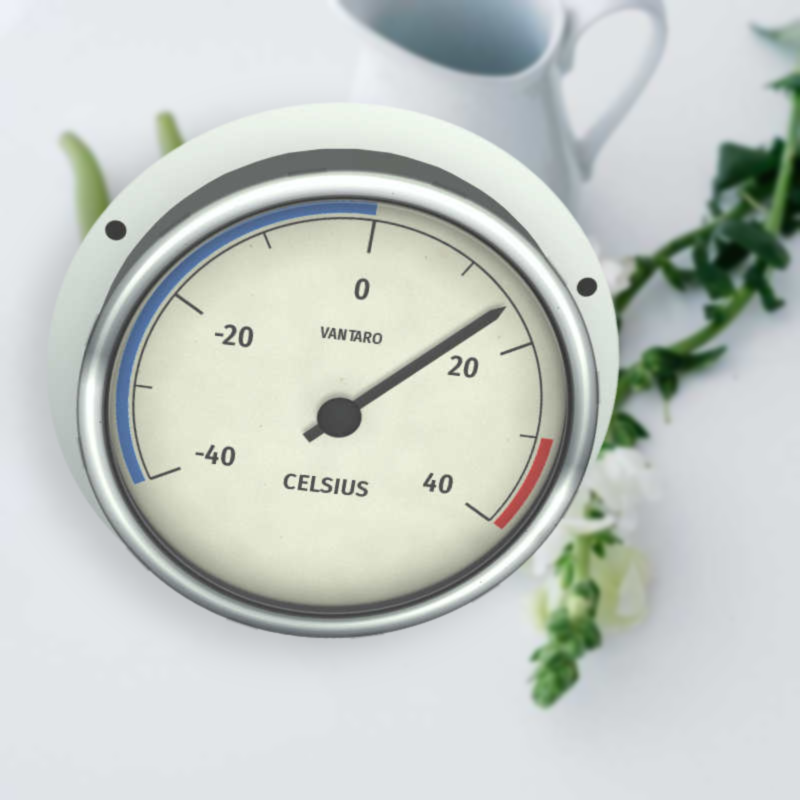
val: 15
